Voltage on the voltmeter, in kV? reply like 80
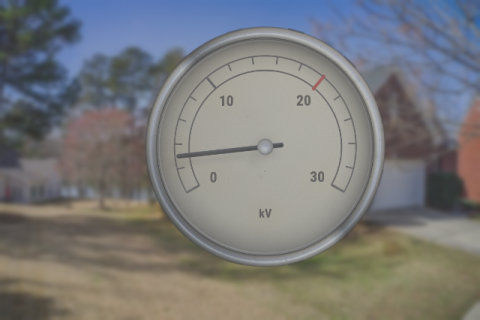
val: 3
